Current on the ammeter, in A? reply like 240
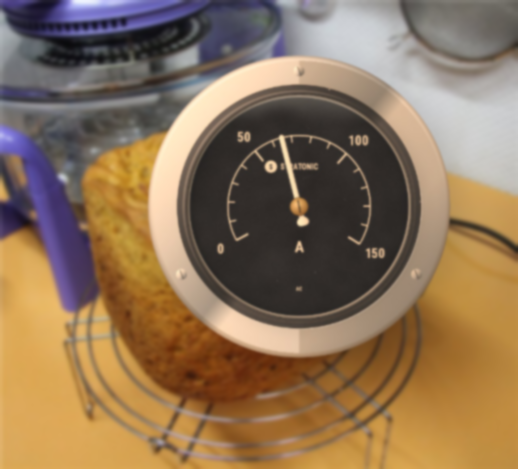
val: 65
